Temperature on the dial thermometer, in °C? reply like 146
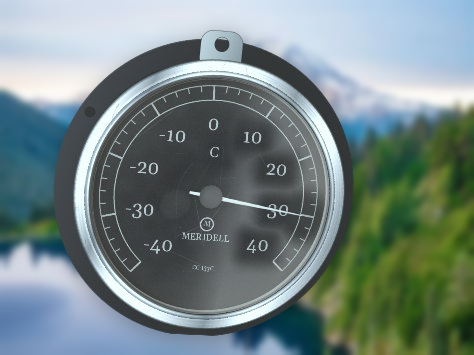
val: 30
